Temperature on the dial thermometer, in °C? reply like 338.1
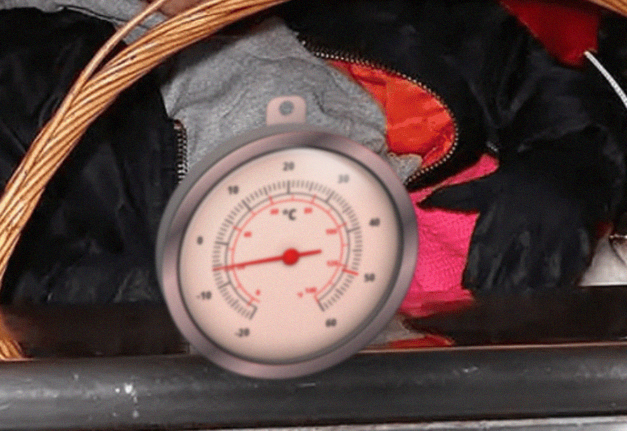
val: -5
